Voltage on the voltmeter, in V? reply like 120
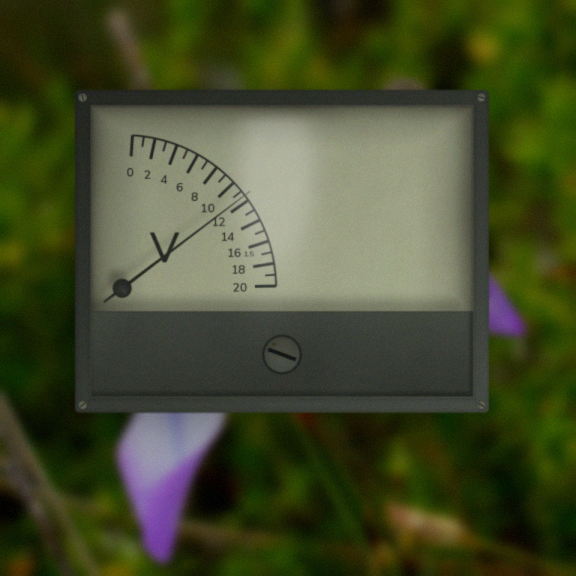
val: 11.5
